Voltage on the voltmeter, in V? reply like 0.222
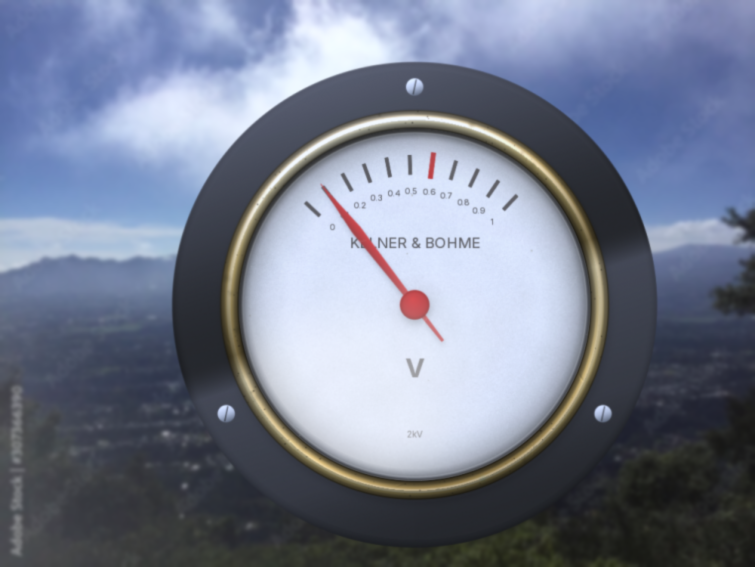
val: 0.1
